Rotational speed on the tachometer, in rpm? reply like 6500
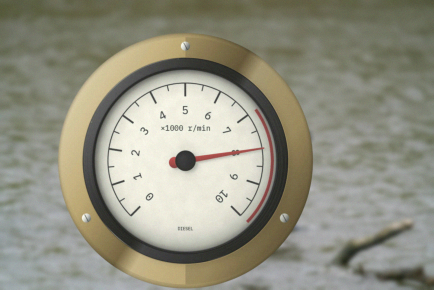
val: 8000
